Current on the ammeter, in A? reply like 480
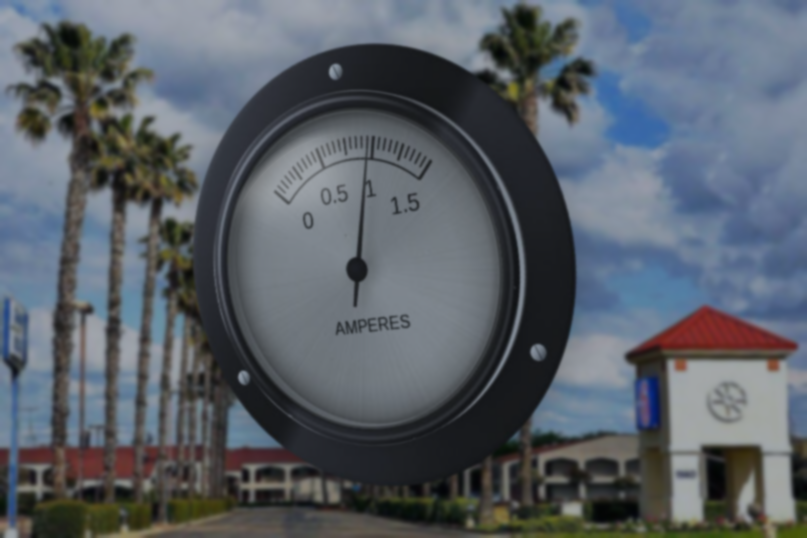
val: 1
